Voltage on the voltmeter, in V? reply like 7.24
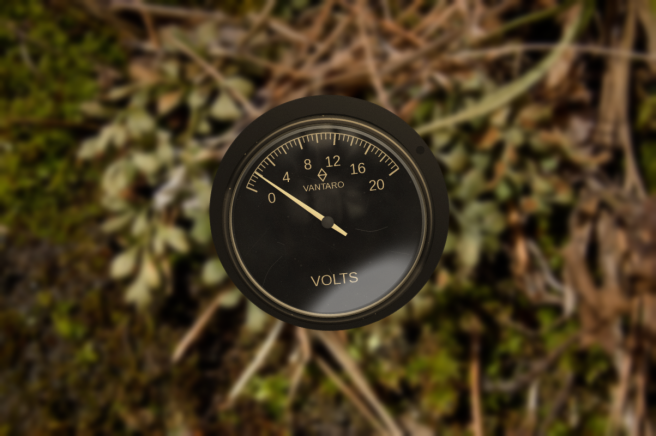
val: 2
